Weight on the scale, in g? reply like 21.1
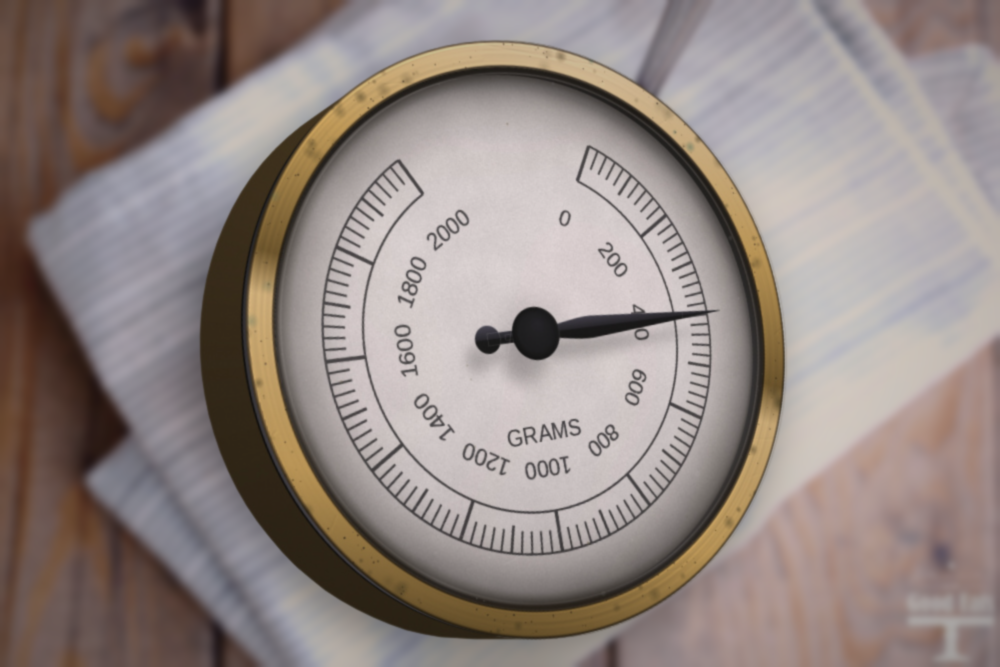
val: 400
